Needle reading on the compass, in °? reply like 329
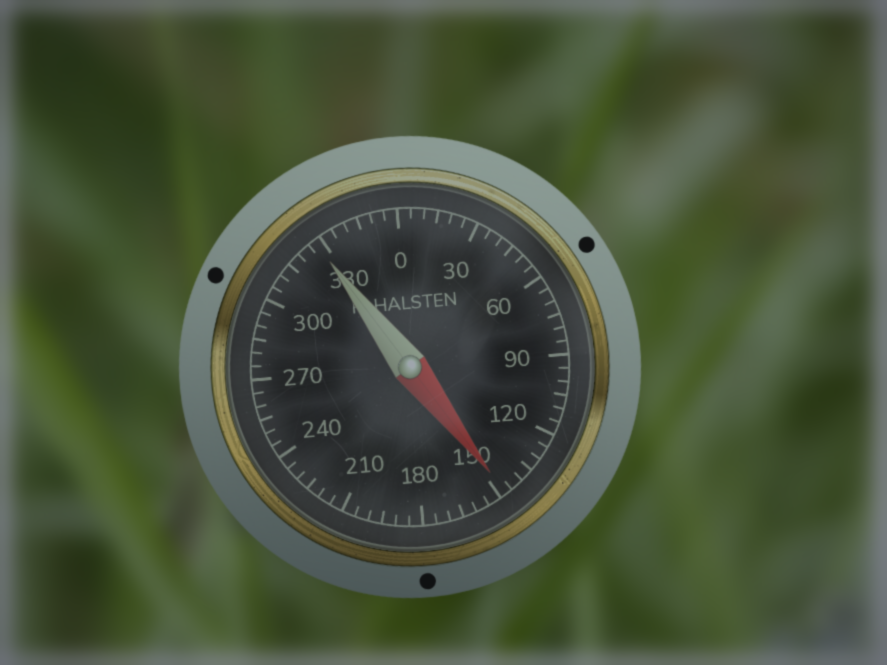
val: 147.5
